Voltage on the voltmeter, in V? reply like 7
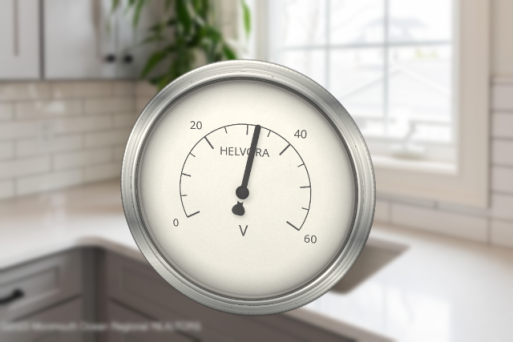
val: 32.5
